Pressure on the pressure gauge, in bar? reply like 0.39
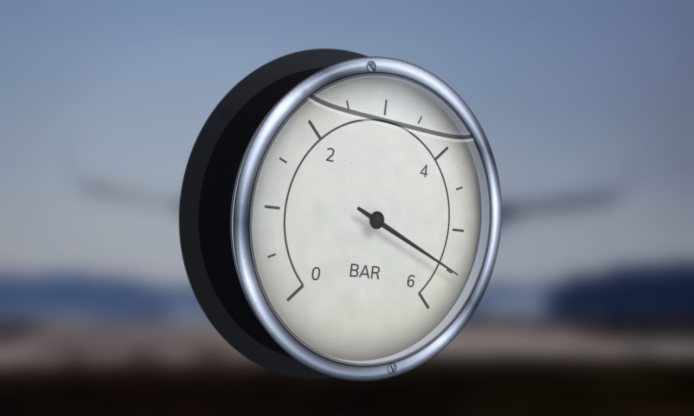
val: 5.5
